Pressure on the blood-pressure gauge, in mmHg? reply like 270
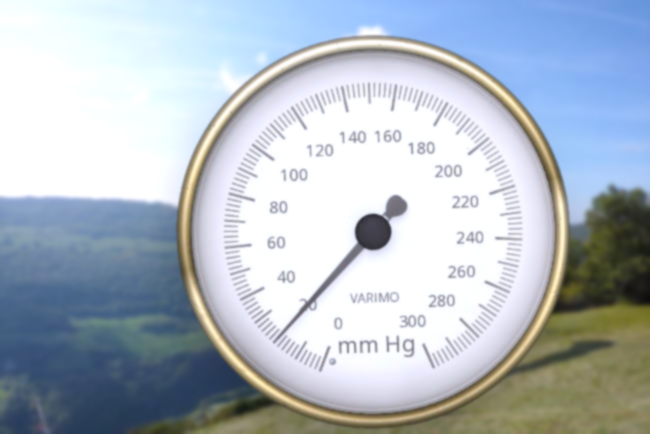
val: 20
